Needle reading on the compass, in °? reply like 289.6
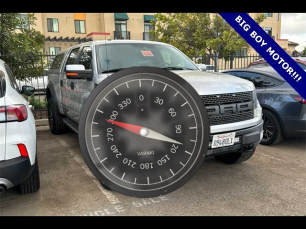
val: 292.5
